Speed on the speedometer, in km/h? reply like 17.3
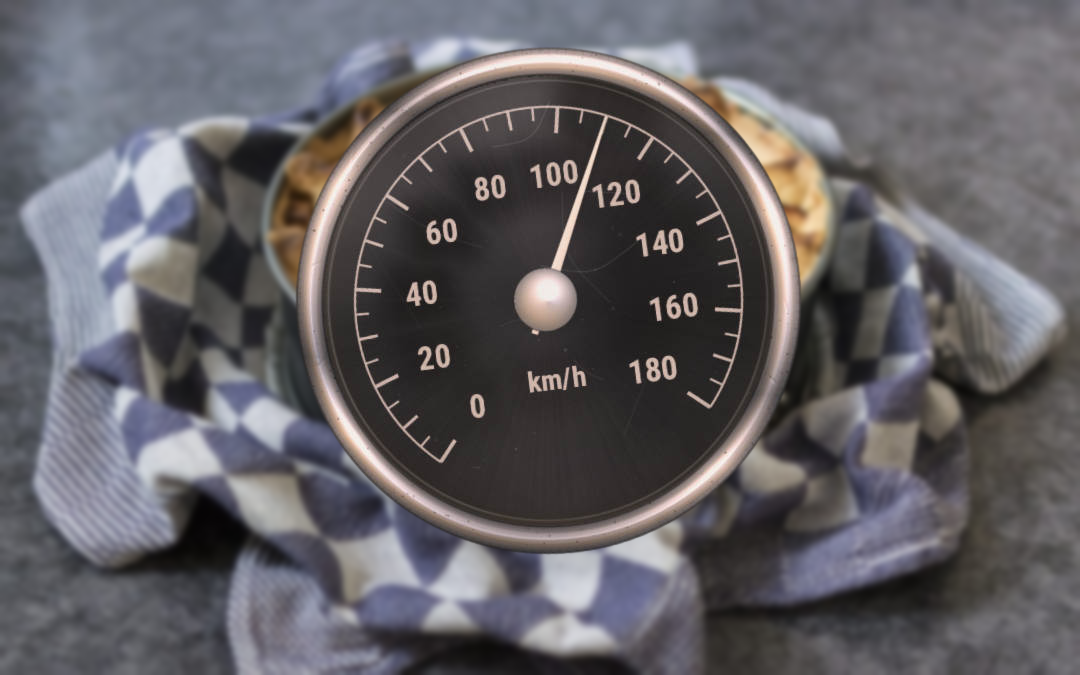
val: 110
